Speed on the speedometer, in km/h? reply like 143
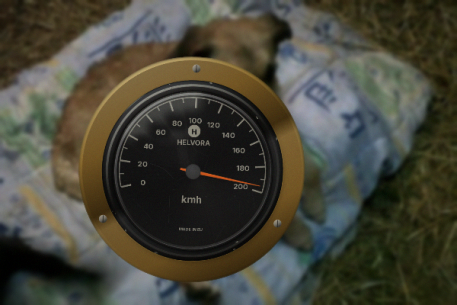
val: 195
